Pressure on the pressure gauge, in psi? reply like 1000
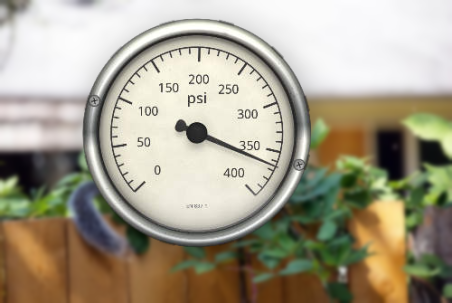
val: 365
